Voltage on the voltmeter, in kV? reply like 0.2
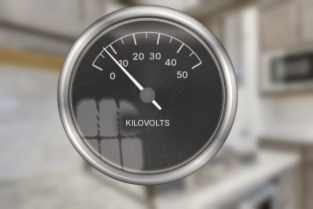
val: 7.5
